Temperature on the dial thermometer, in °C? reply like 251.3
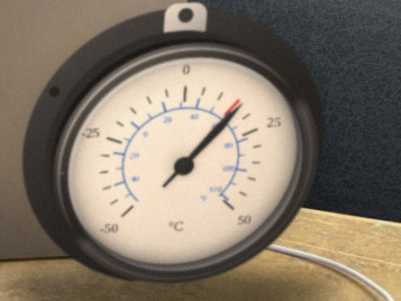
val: 15
